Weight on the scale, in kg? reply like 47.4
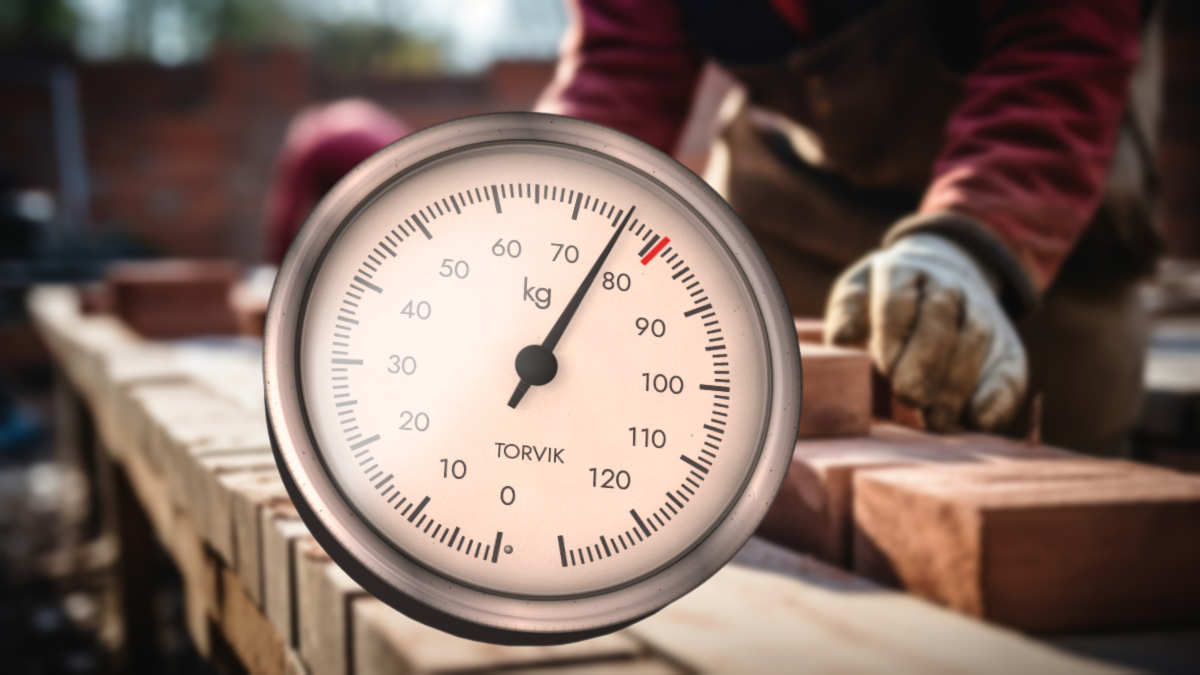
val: 76
